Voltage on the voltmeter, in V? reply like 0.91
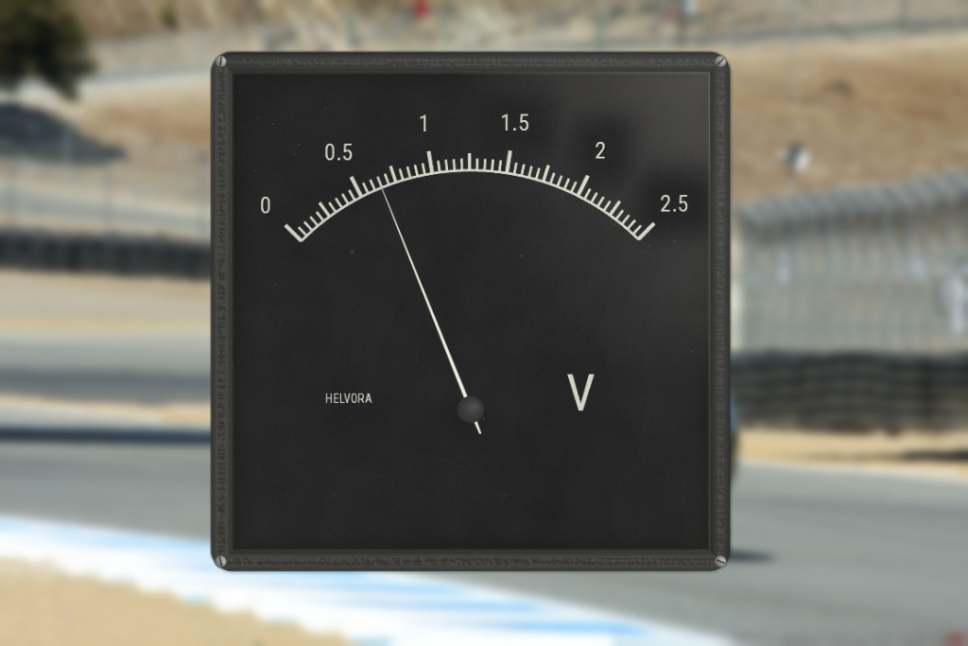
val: 0.65
